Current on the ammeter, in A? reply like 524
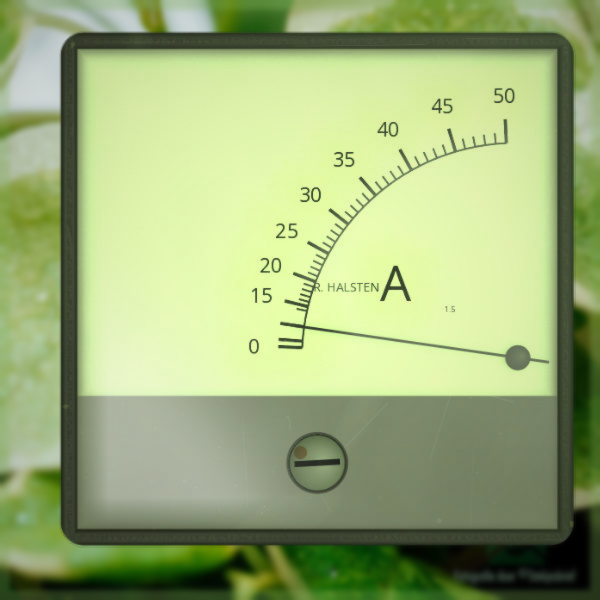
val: 10
